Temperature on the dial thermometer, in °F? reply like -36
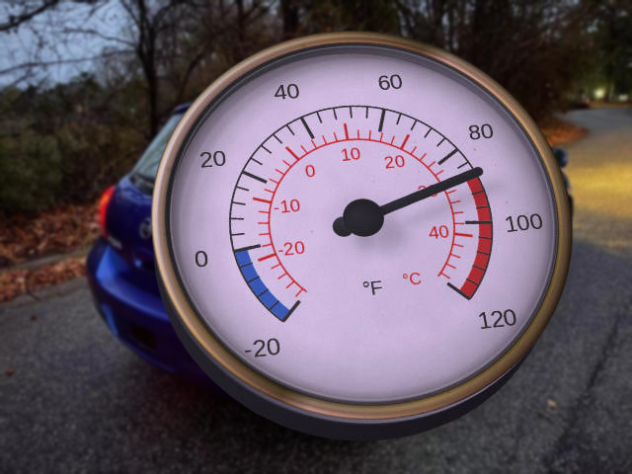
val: 88
